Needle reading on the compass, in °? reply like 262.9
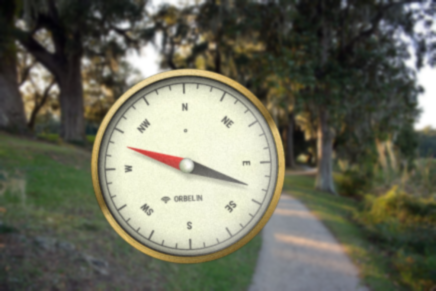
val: 290
